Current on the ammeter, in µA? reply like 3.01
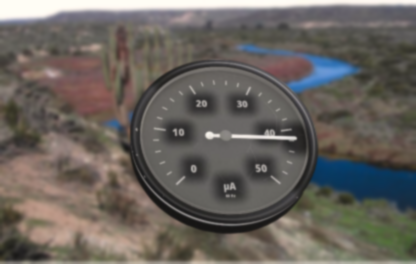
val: 42
